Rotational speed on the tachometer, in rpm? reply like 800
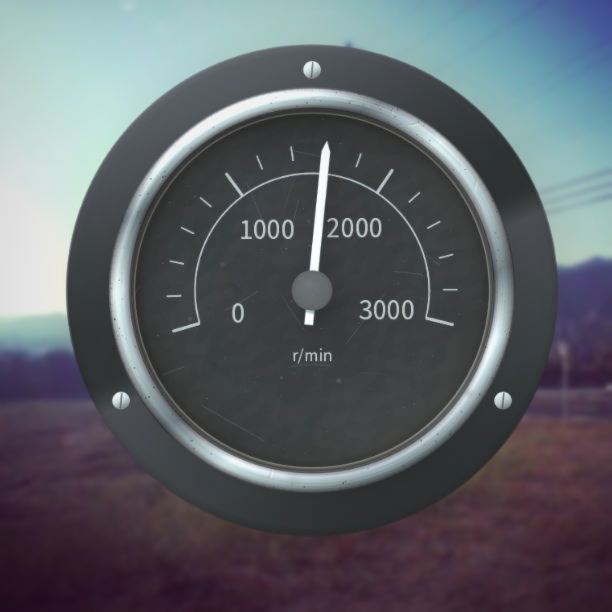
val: 1600
